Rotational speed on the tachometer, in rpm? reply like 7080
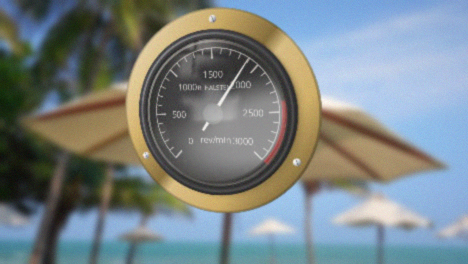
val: 1900
